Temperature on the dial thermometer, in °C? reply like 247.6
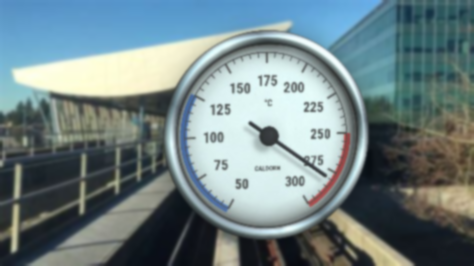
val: 280
